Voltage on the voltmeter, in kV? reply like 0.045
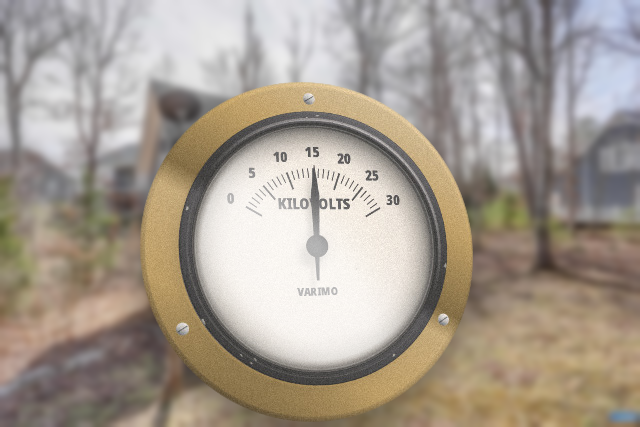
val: 15
